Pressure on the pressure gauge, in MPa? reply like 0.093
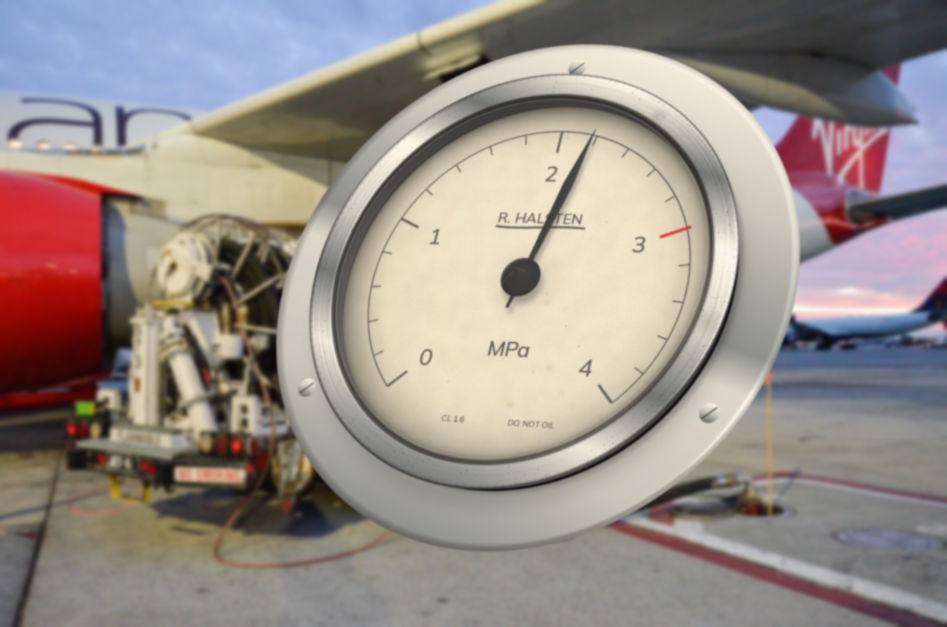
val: 2.2
